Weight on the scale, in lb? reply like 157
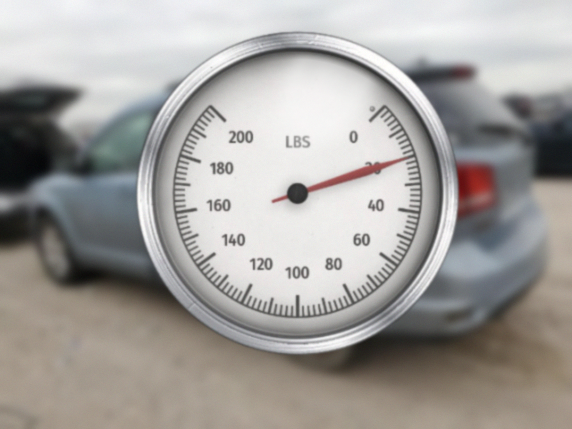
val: 20
